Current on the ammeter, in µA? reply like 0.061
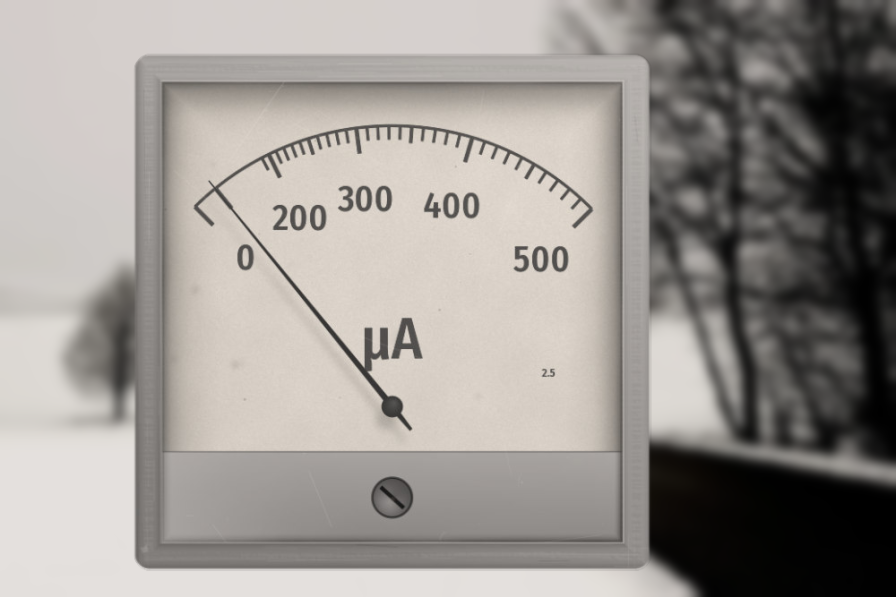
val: 100
